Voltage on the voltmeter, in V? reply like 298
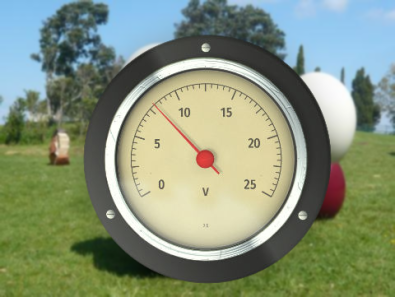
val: 8
